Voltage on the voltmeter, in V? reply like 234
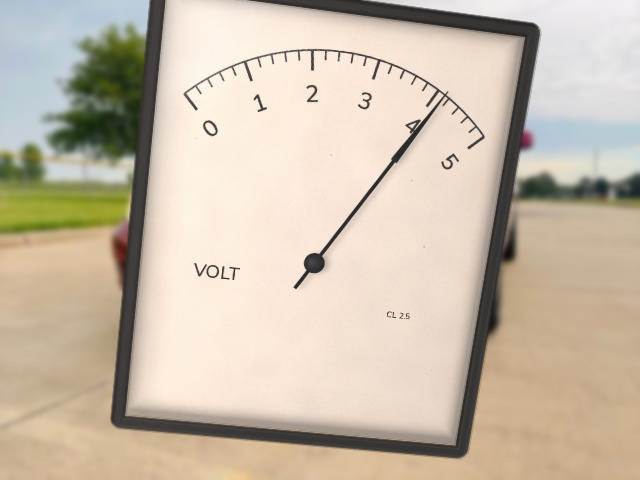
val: 4.1
